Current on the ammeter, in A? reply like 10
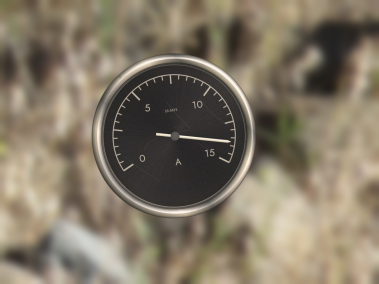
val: 13.75
